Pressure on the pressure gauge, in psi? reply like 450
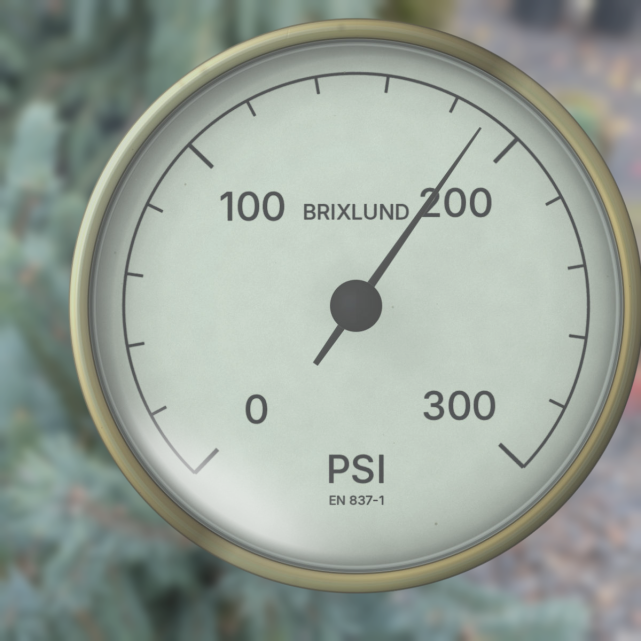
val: 190
